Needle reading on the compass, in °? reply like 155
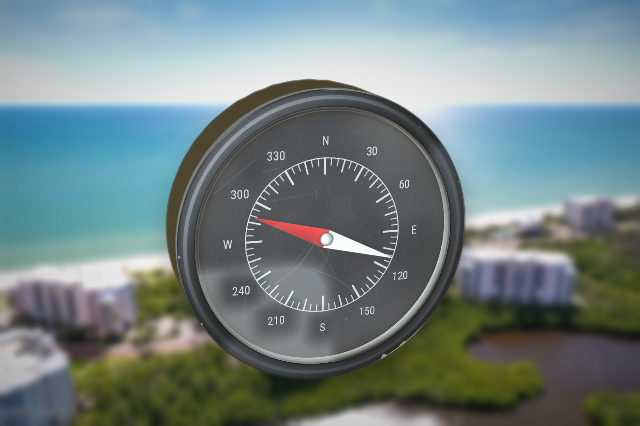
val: 290
